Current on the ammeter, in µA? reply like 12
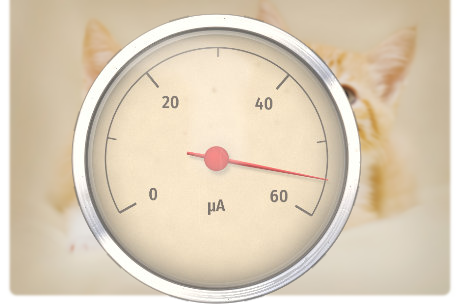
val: 55
